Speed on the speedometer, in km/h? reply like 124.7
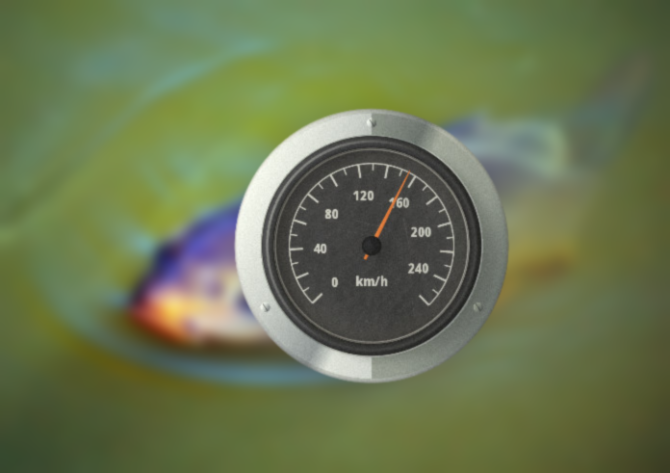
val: 155
